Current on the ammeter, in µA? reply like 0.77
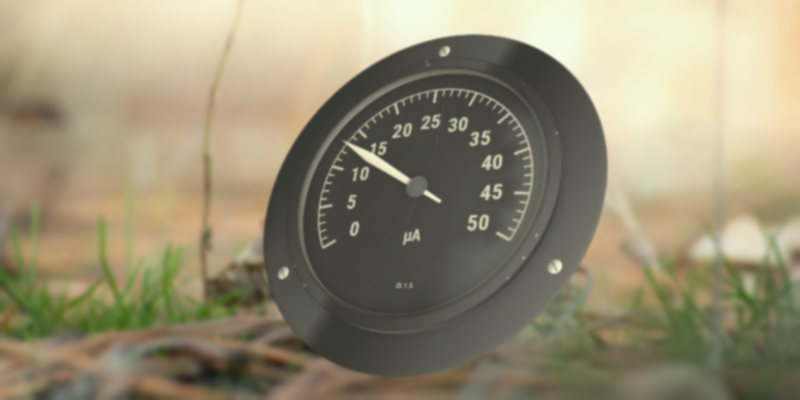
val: 13
